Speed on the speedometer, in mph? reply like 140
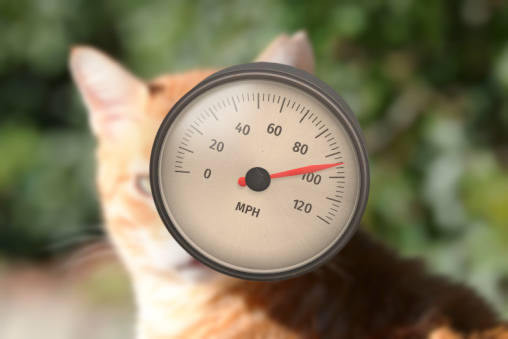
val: 94
